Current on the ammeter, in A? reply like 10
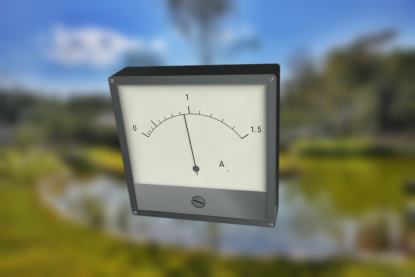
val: 0.95
